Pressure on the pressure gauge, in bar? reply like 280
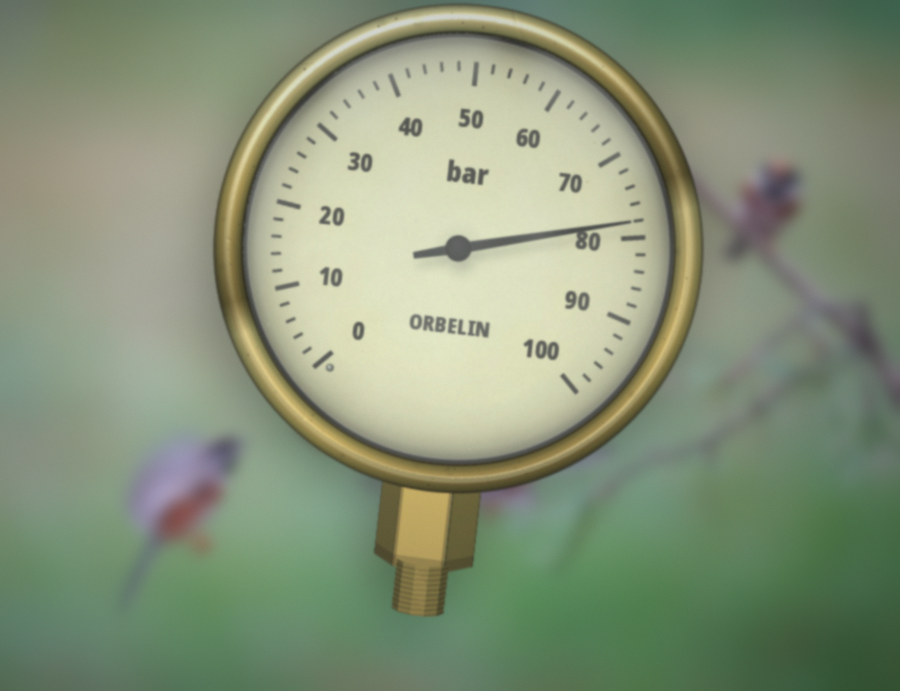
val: 78
